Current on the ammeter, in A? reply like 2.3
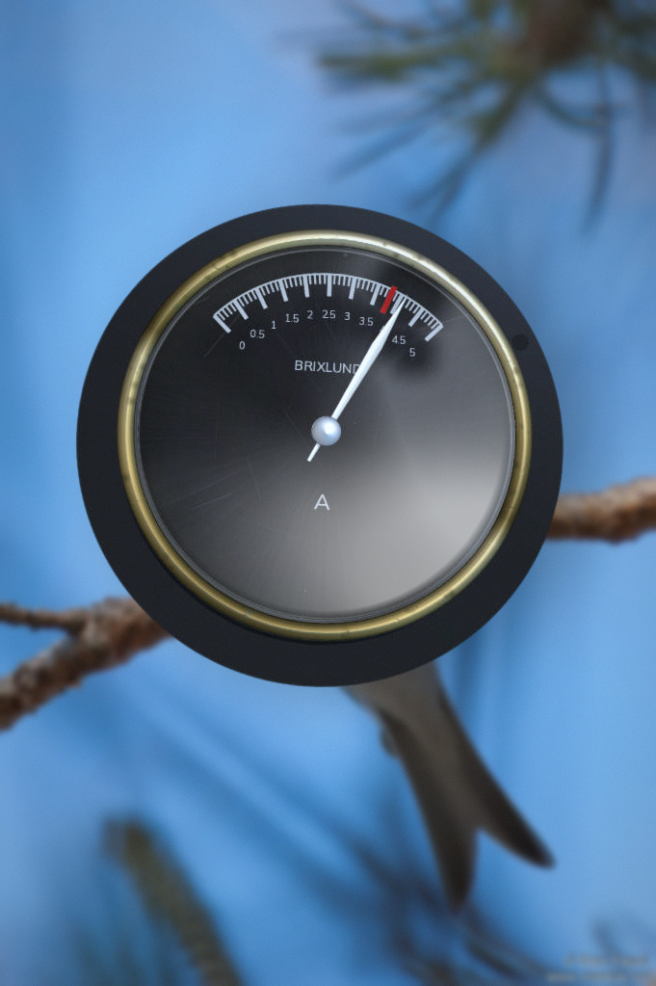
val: 4.1
